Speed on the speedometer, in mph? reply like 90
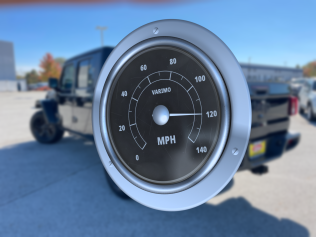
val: 120
